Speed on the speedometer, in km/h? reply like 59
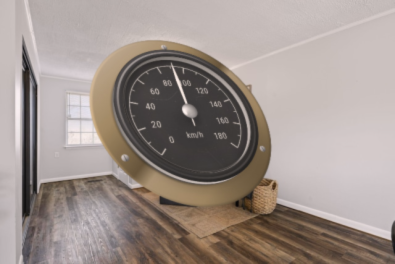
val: 90
